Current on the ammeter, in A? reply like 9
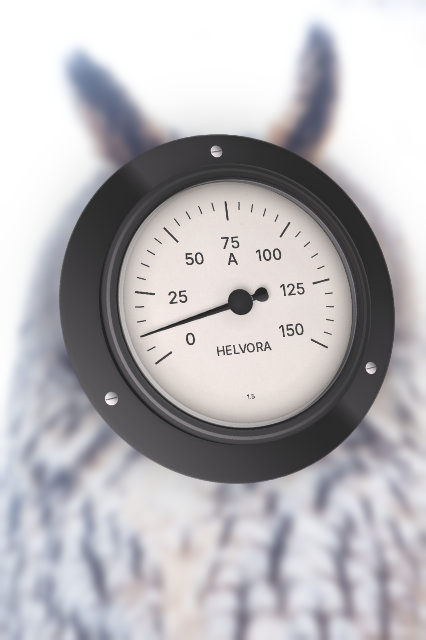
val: 10
